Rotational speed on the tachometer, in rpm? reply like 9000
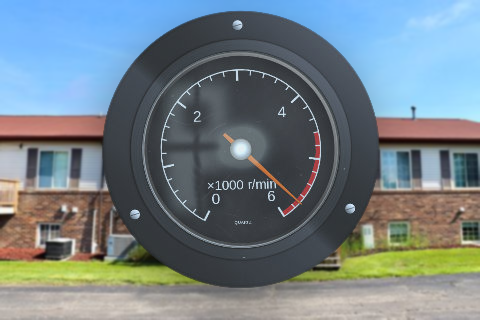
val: 5700
